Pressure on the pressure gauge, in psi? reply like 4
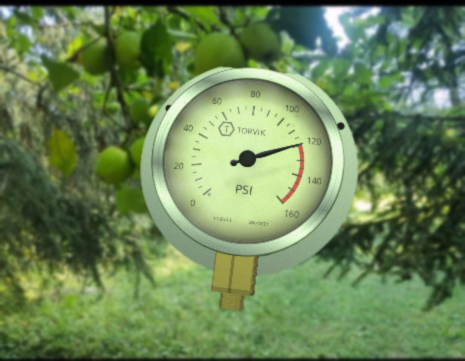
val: 120
